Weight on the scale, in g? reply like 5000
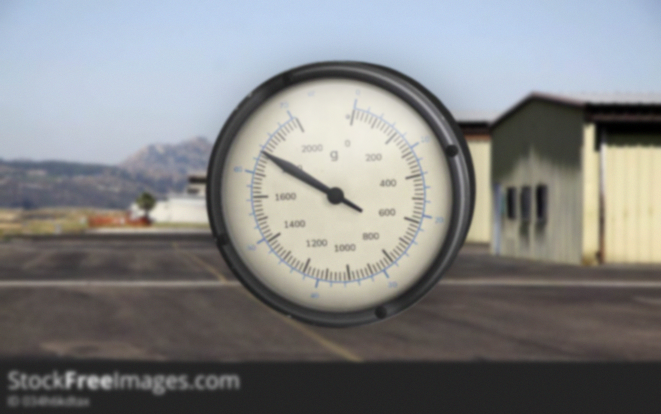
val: 1800
